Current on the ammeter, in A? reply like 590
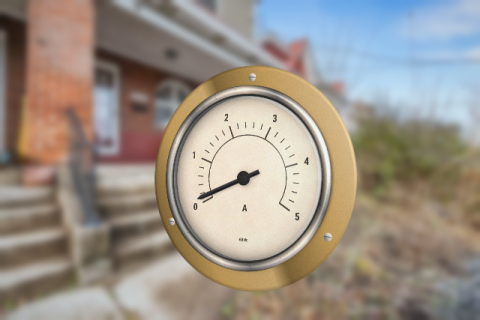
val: 0.1
